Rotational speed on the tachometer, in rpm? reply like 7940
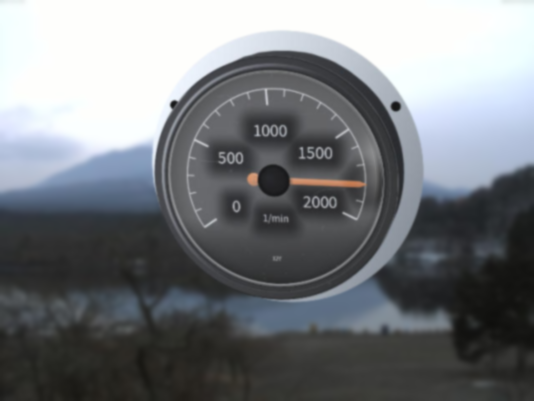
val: 1800
